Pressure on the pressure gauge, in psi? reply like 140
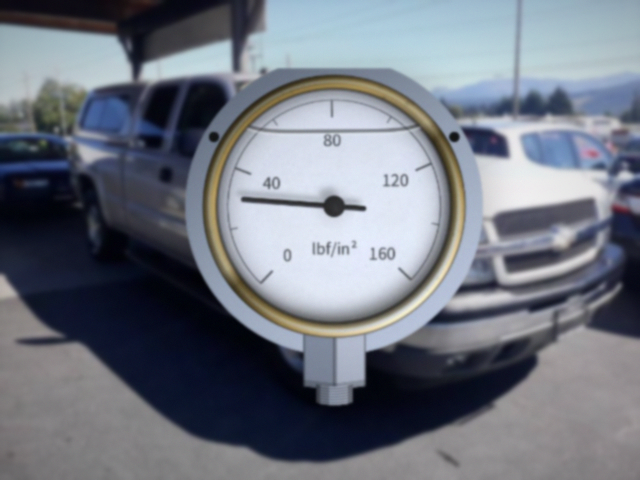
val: 30
